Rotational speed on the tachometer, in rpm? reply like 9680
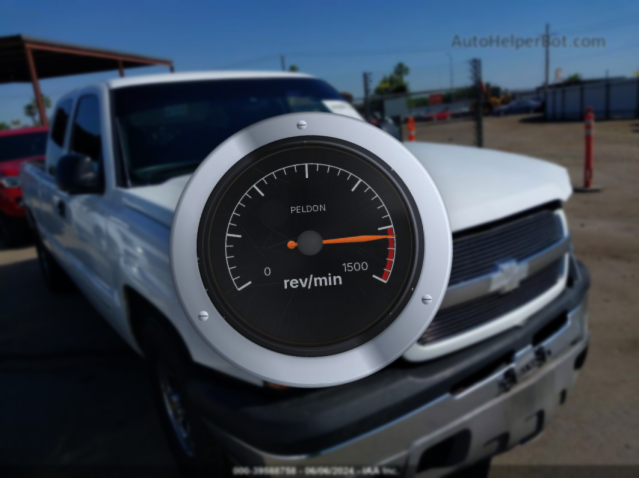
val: 1300
